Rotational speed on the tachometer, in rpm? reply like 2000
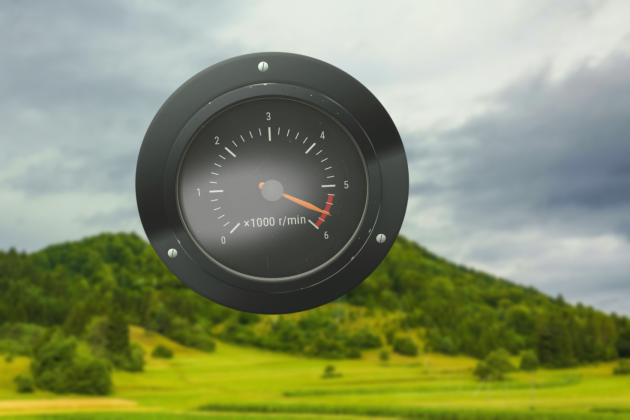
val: 5600
